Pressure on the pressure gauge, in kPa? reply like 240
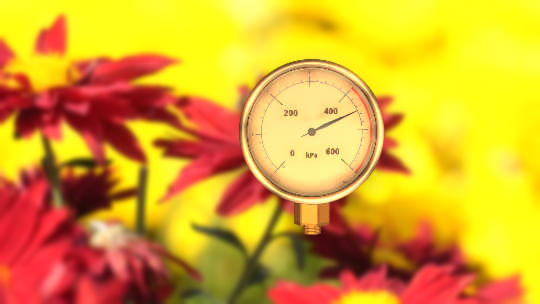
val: 450
